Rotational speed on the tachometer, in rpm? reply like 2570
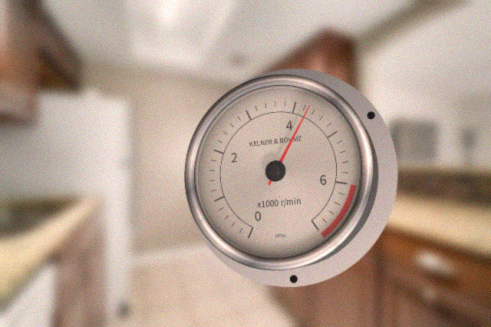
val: 4300
